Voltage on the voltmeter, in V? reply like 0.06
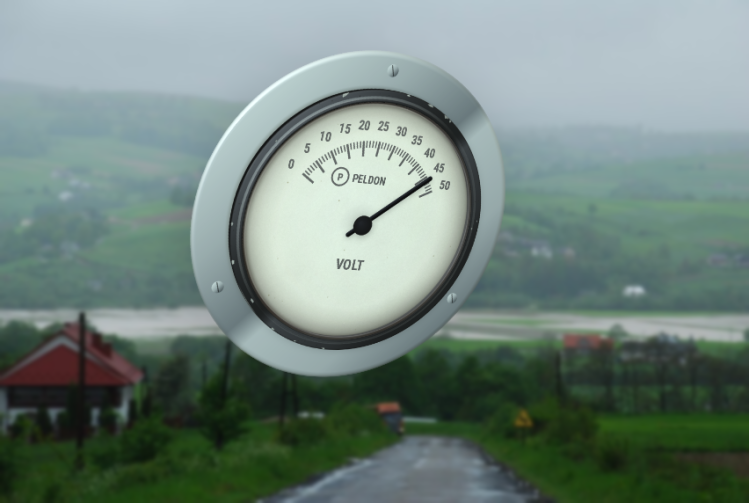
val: 45
